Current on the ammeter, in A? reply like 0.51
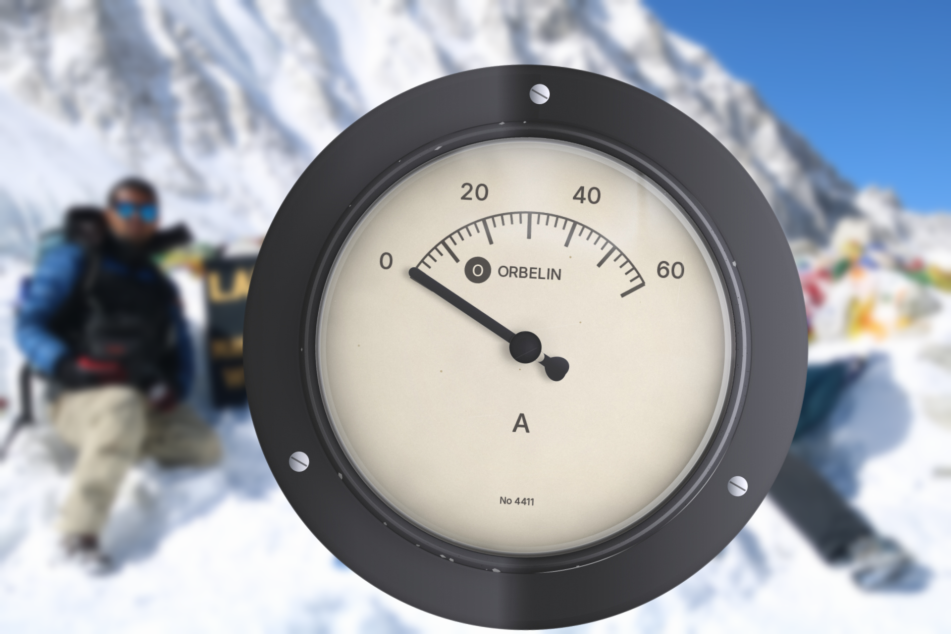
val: 1
